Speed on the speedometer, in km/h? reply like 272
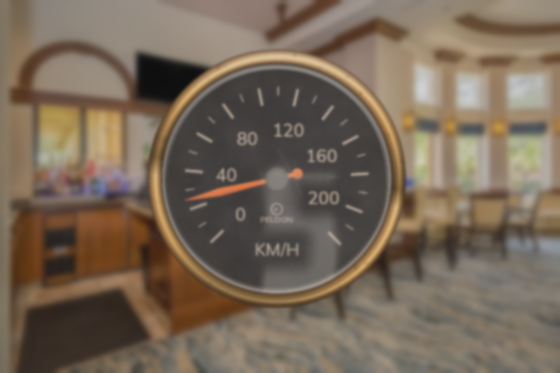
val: 25
